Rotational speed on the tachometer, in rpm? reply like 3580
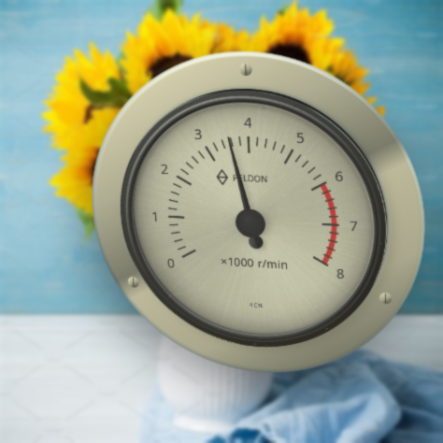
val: 3600
